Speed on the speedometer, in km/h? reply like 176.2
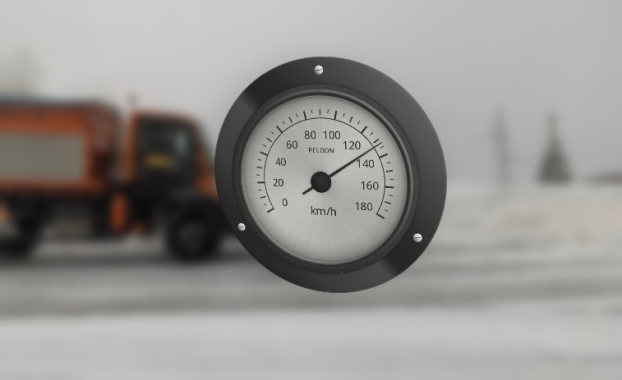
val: 132.5
